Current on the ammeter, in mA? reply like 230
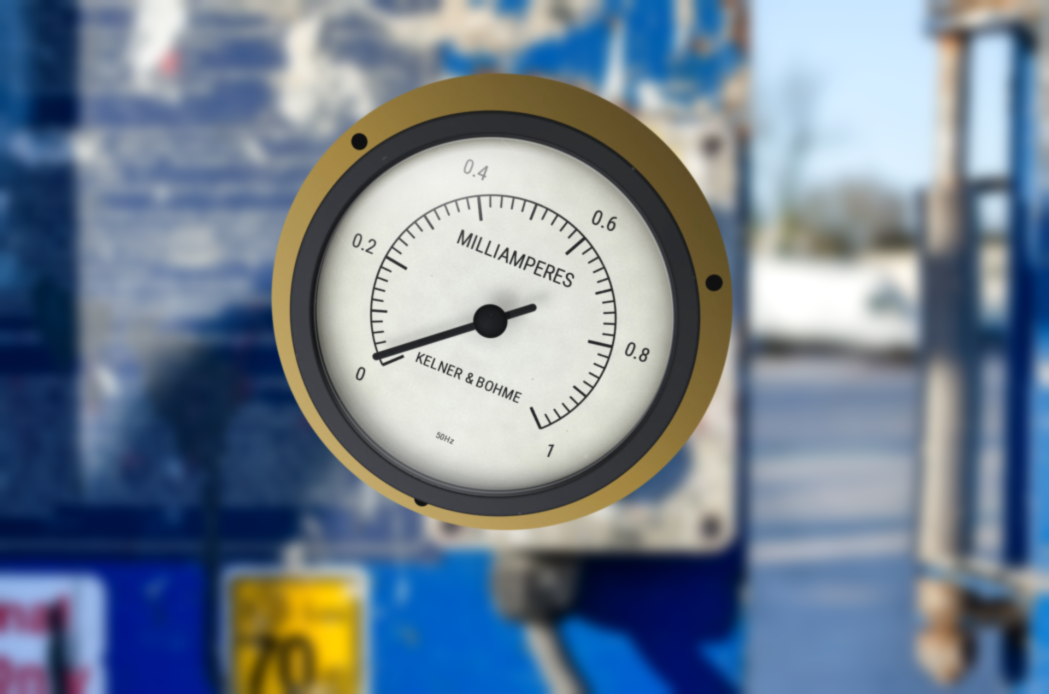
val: 0.02
